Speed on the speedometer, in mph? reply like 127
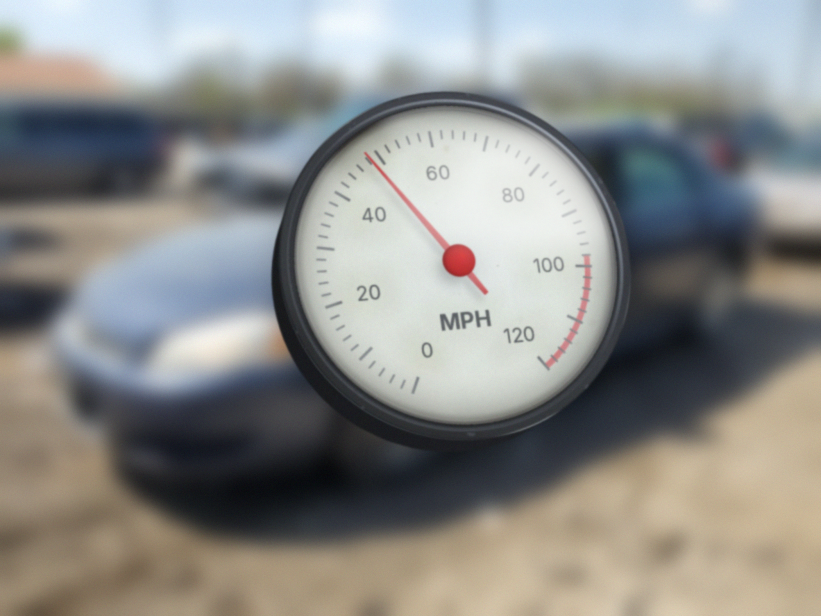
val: 48
